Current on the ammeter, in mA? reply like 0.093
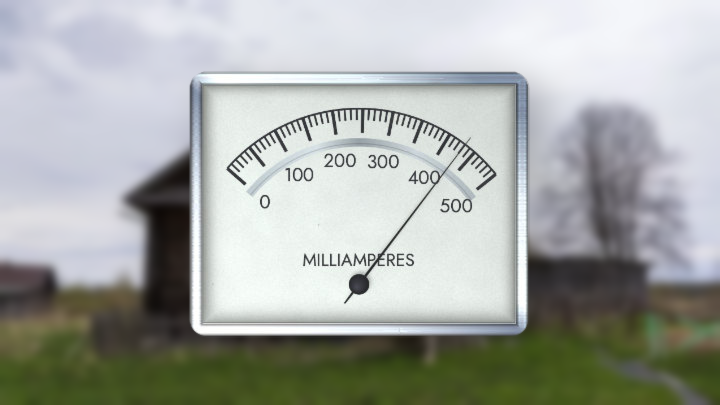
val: 430
